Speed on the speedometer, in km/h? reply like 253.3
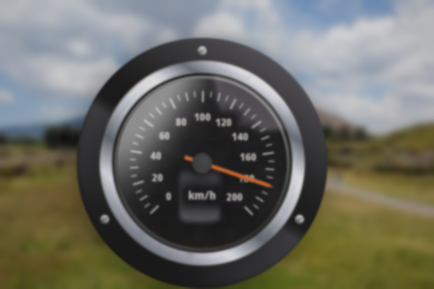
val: 180
